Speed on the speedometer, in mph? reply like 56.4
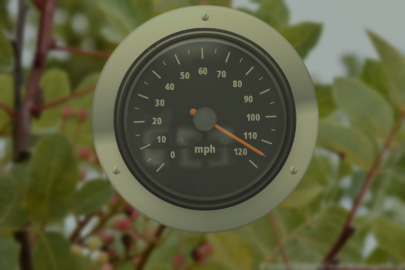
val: 115
